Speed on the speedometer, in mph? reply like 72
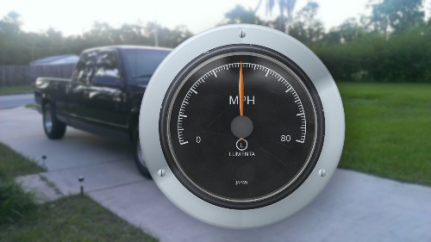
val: 40
